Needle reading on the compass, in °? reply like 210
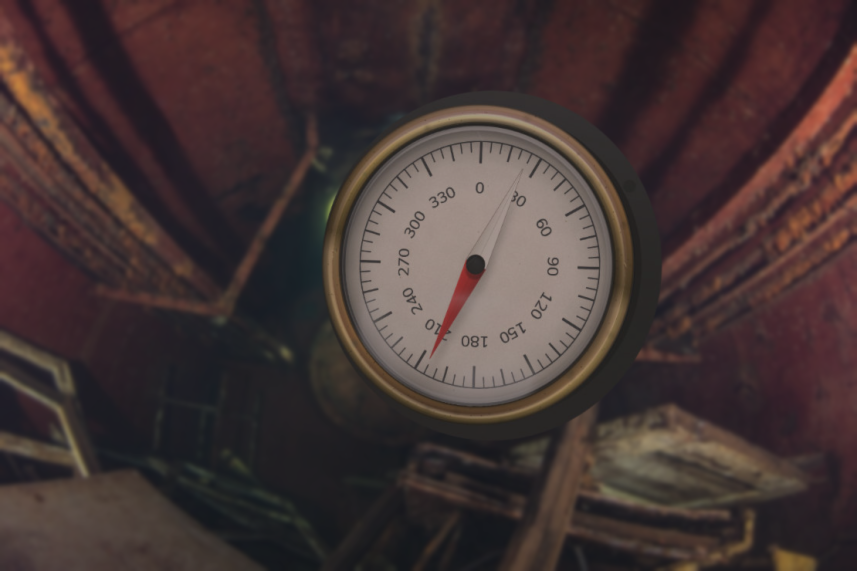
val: 205
